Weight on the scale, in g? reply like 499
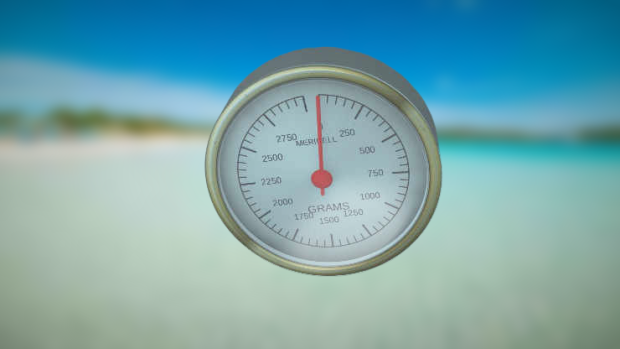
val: 0
